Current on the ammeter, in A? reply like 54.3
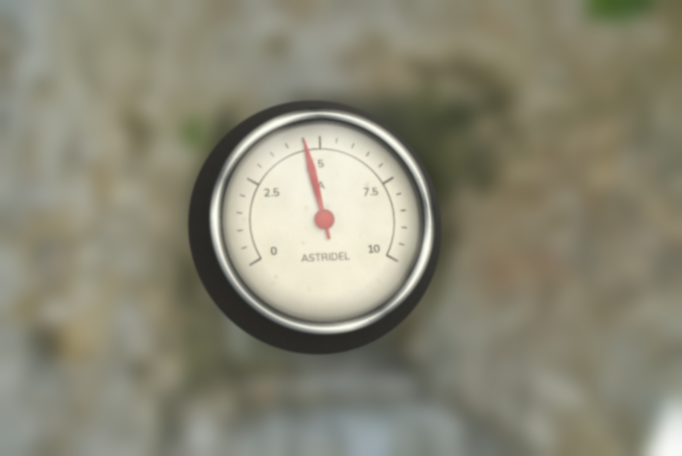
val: 4.5
